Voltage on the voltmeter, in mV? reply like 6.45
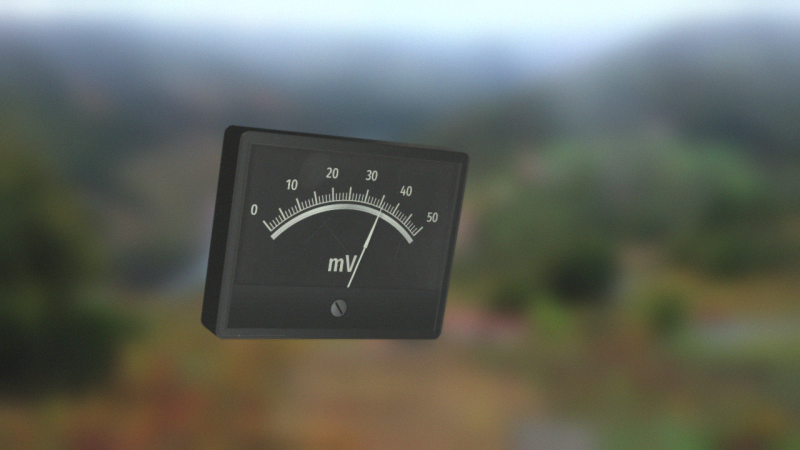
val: 35
